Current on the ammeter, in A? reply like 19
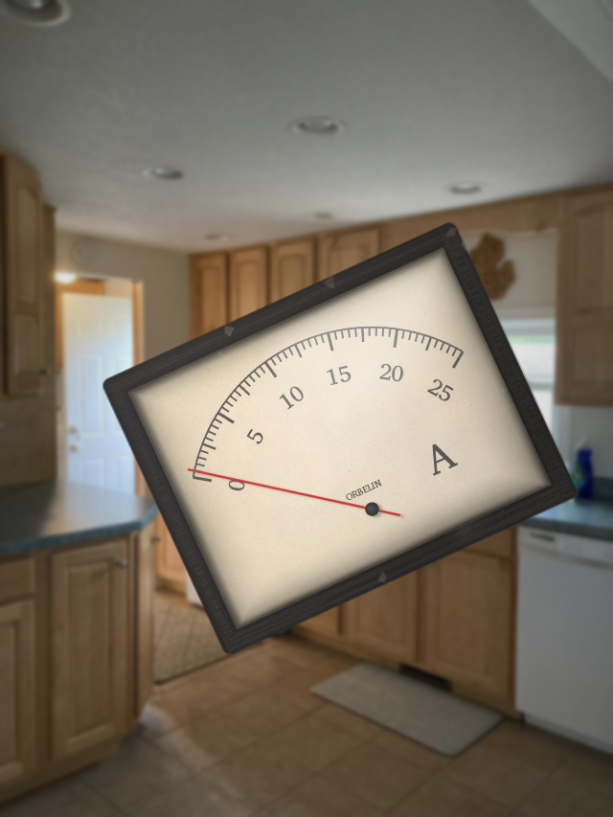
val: 0.5
